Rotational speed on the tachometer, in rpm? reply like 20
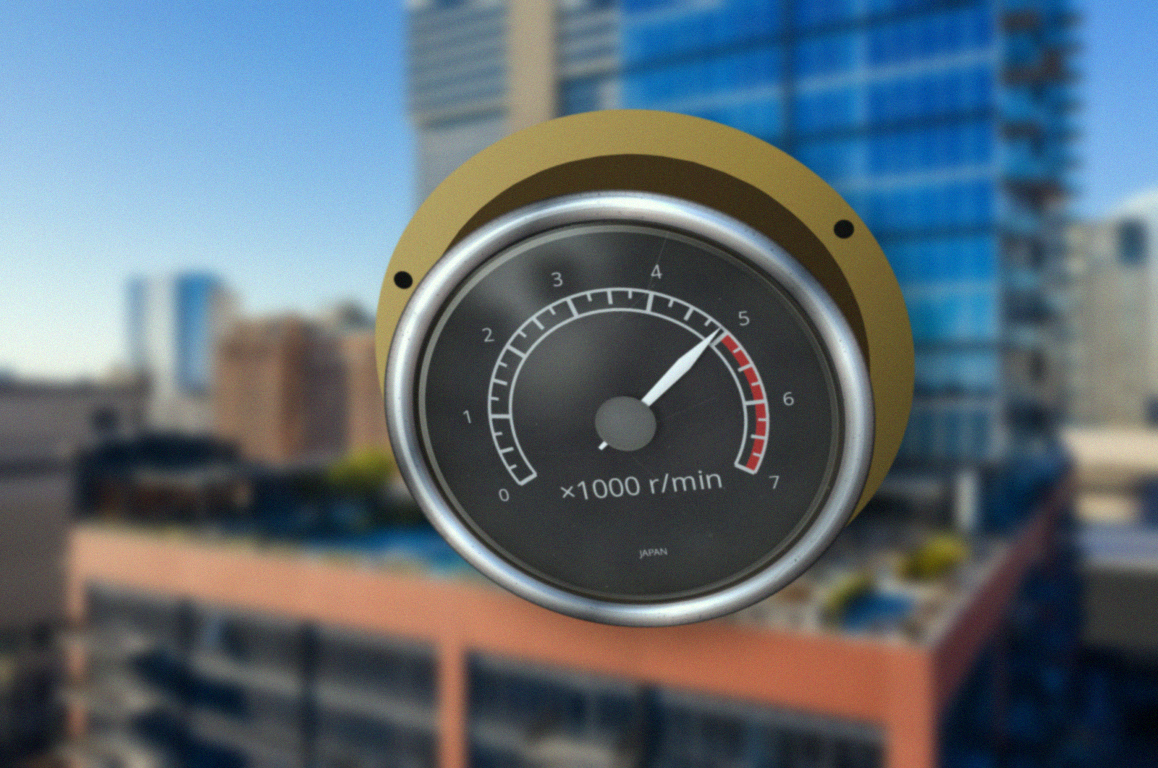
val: 4875
